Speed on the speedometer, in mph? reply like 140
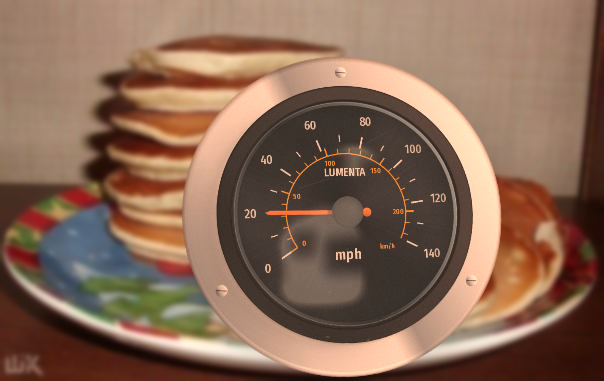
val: 20
